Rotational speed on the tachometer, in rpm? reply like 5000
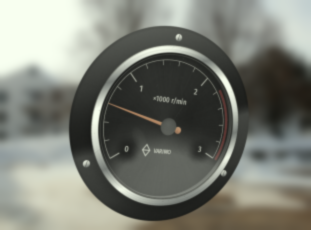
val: 600
